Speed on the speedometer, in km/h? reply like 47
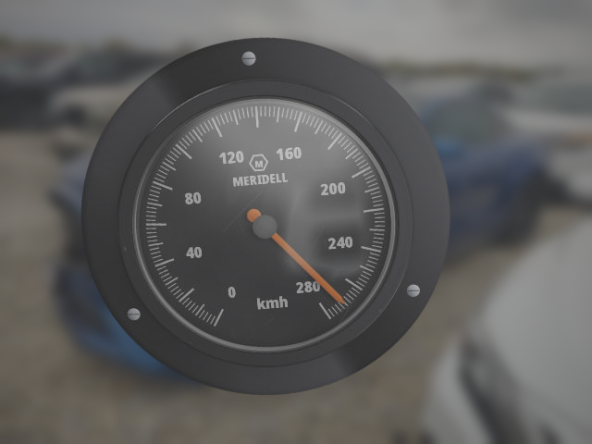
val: 270
